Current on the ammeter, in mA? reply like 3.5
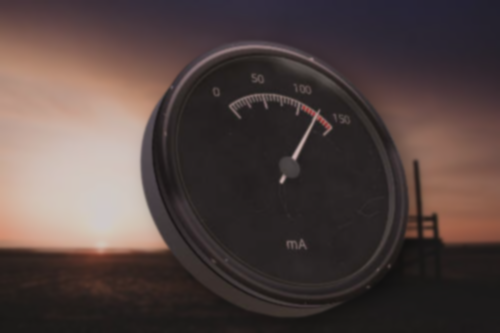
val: 125
